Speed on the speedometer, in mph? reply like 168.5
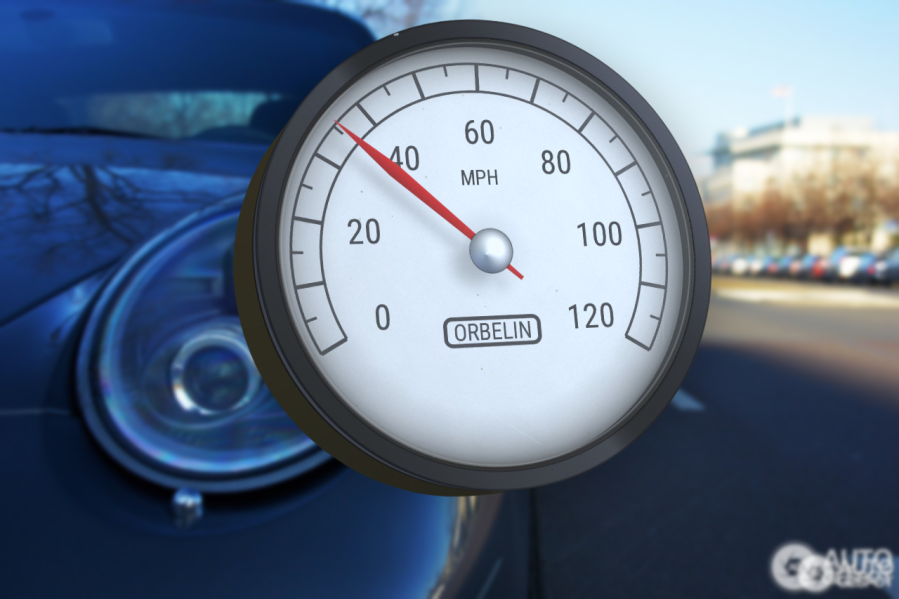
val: 35
